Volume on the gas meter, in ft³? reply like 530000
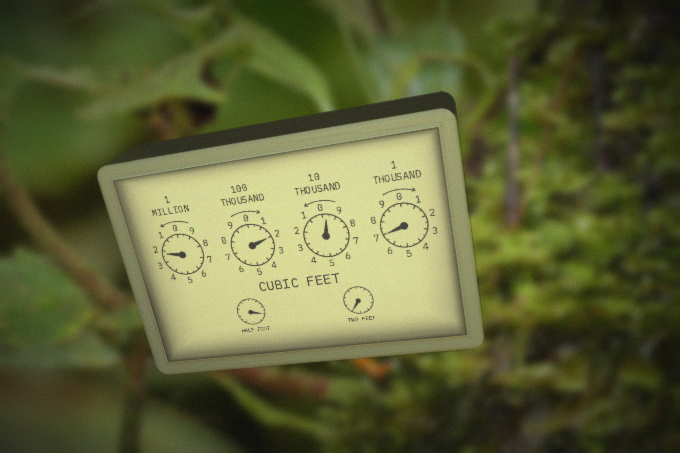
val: 219700
